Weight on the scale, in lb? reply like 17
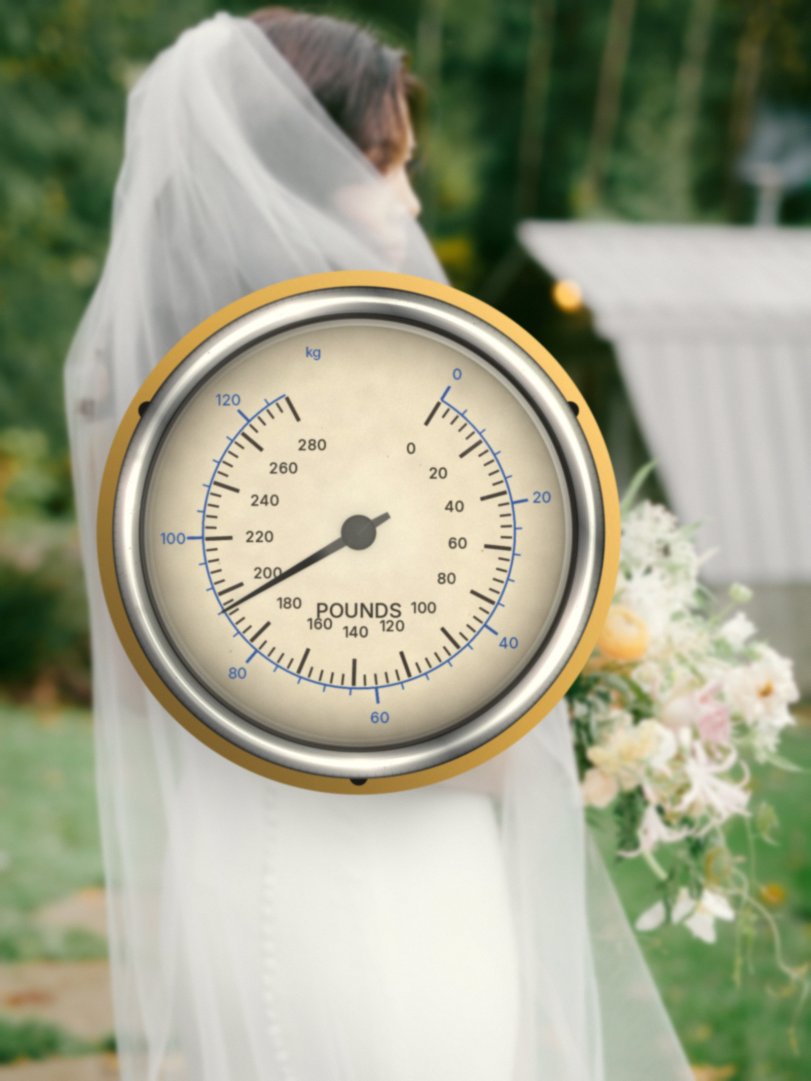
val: 194
